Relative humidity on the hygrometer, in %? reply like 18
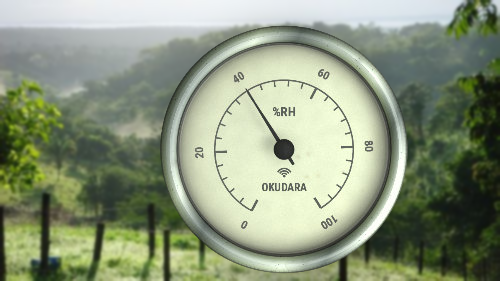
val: 40
